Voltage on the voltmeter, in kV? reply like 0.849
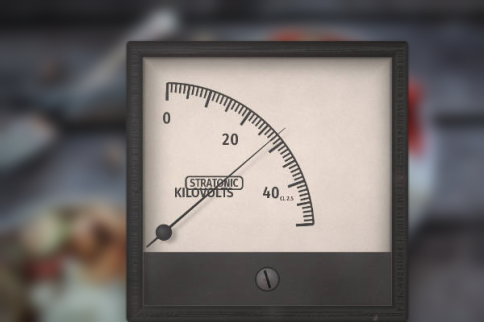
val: 28
